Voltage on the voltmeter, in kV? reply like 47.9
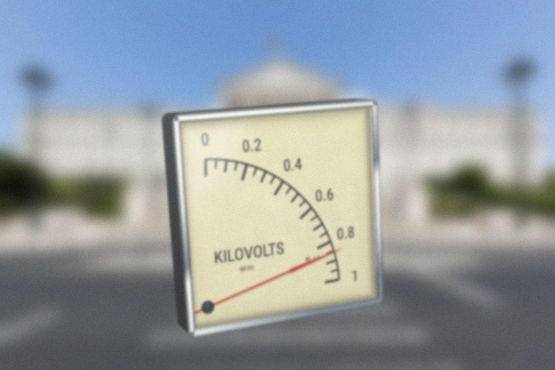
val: 0.85
